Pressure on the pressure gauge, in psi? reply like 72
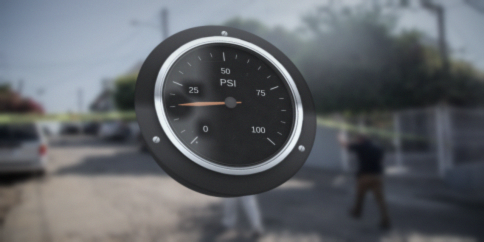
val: 15
